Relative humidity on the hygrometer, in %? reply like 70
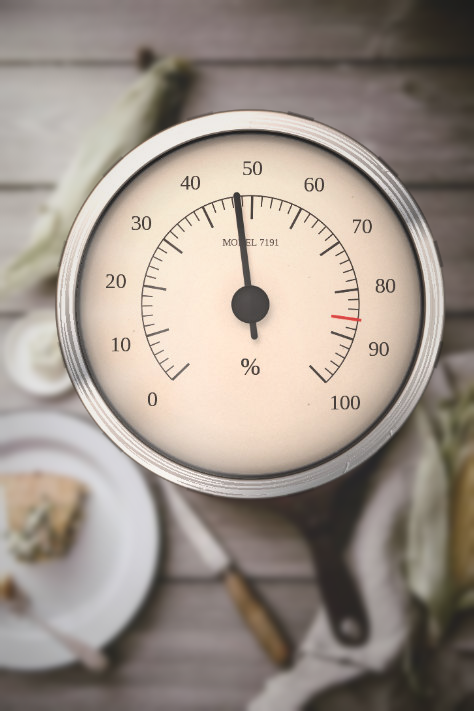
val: 47
